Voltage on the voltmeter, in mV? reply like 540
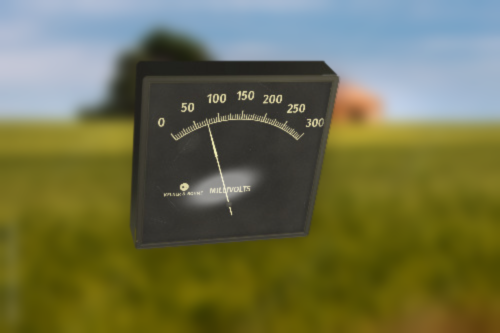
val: 75
